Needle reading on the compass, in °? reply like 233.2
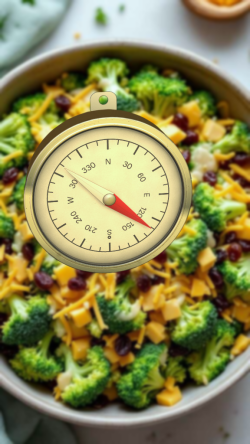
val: 130
